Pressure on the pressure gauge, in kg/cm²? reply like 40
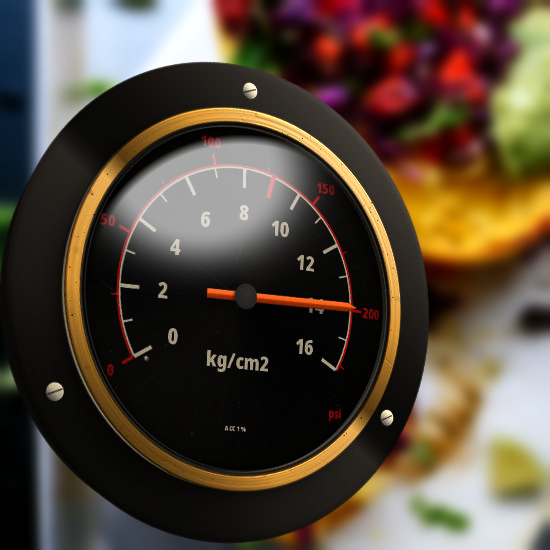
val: 14
